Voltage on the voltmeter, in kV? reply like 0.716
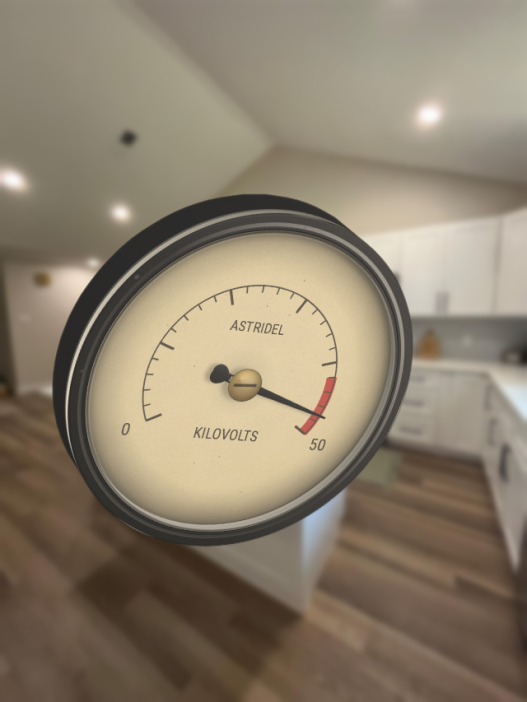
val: 47
